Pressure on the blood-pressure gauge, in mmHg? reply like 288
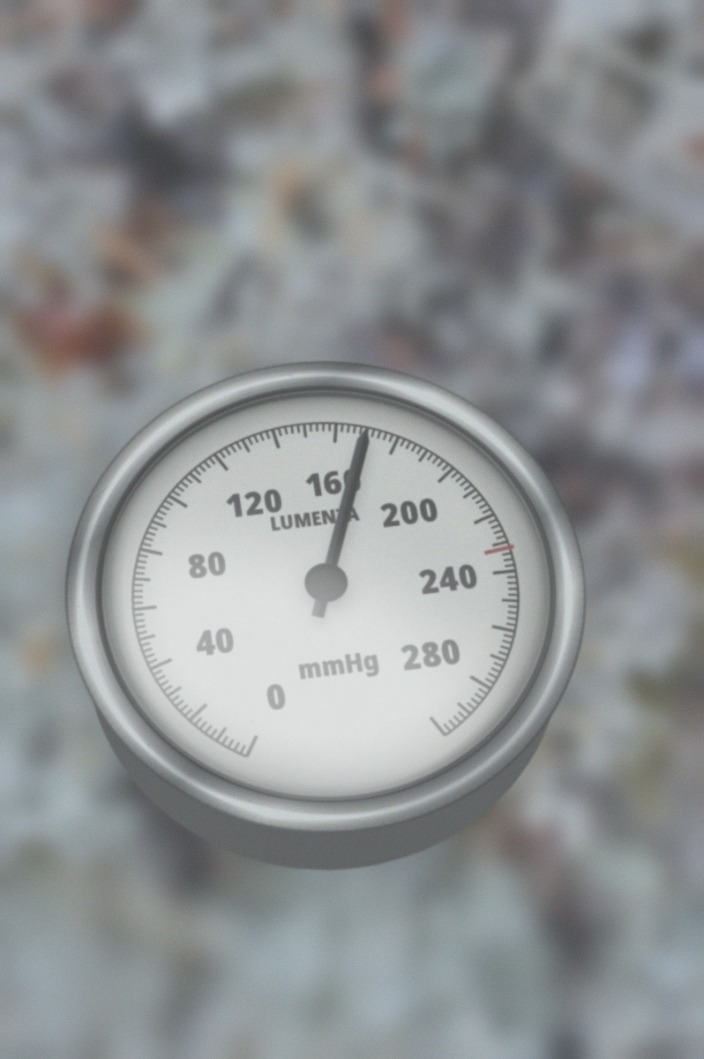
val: 170
